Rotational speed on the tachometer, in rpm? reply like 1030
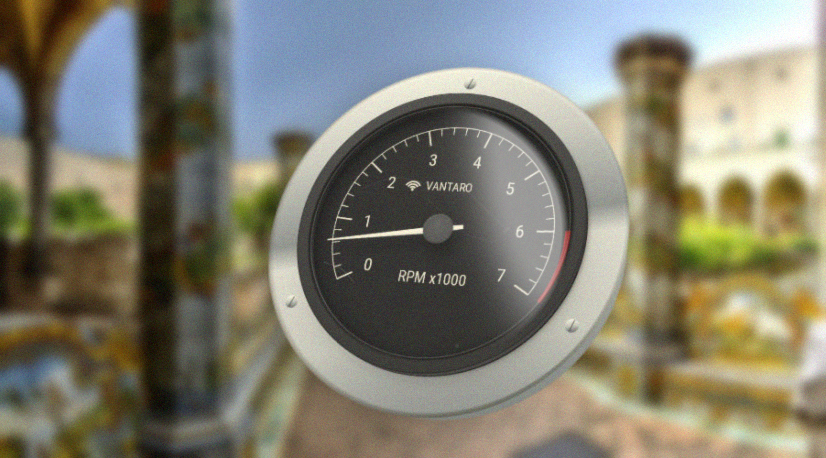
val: 600
